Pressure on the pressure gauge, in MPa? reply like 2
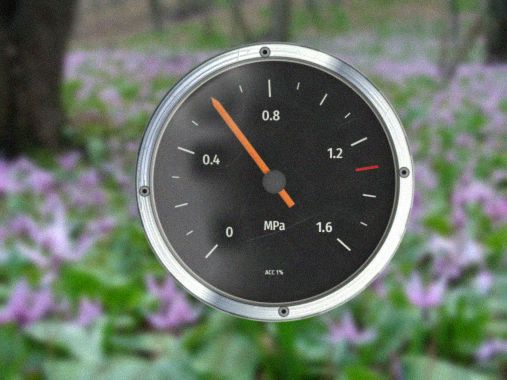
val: 0.6
